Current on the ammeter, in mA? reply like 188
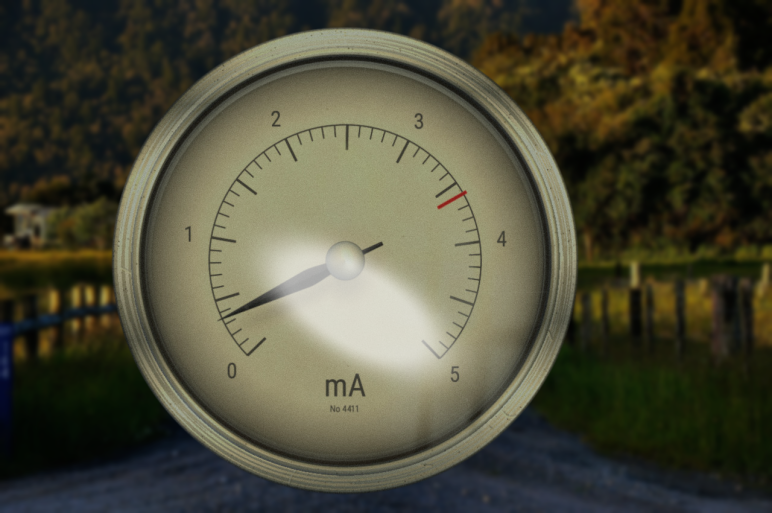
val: 0.35
